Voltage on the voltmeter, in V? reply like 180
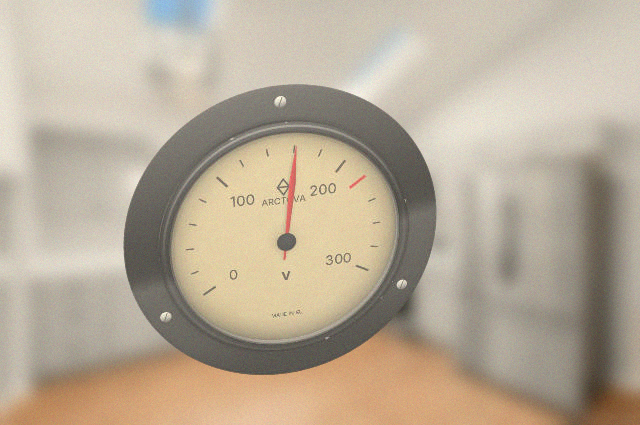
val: 160
